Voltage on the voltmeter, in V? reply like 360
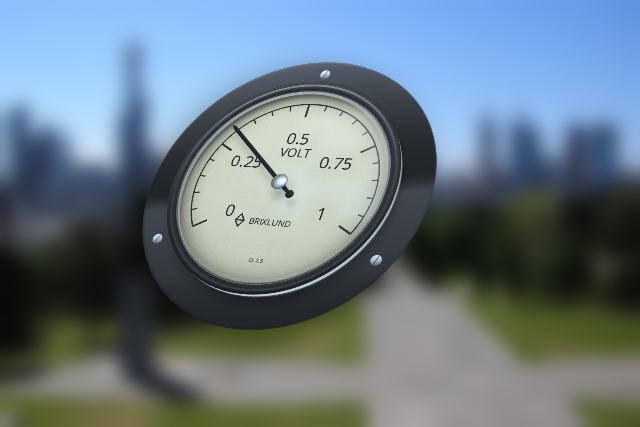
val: 0.3
